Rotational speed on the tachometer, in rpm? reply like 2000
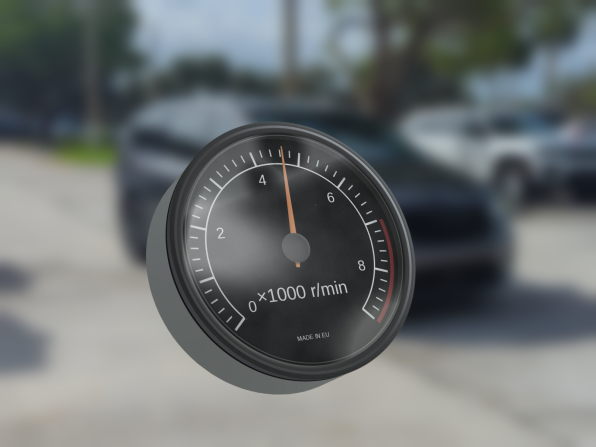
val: 4600
